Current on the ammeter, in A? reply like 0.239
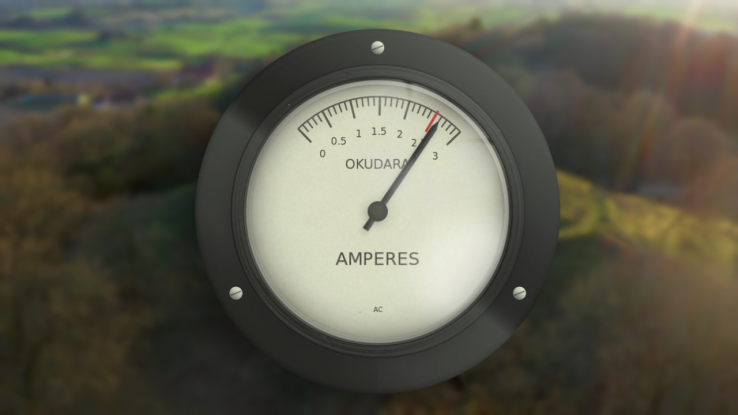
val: 2.6
